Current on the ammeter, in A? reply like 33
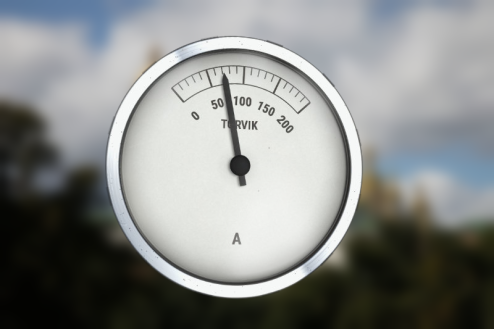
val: 70
